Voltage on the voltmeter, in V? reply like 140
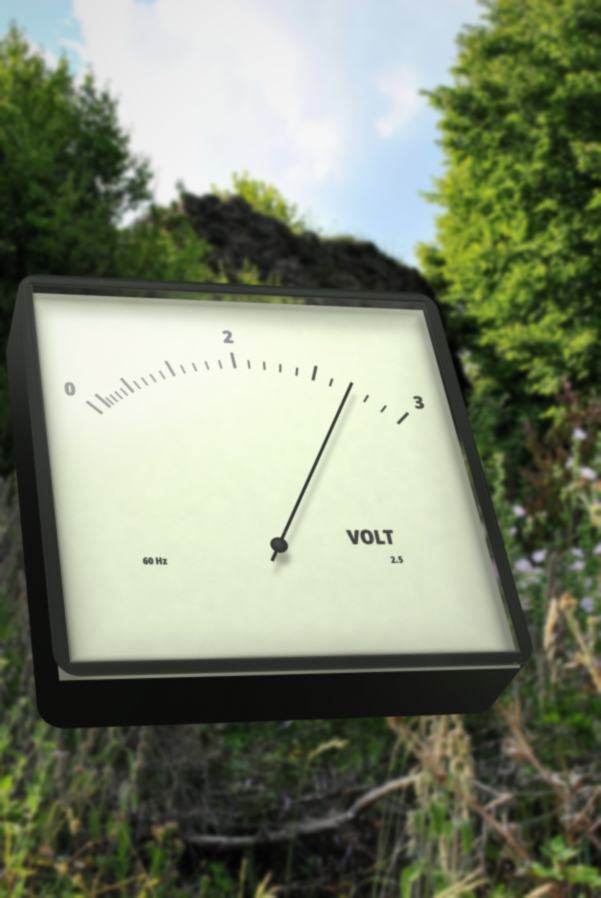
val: 2.7
